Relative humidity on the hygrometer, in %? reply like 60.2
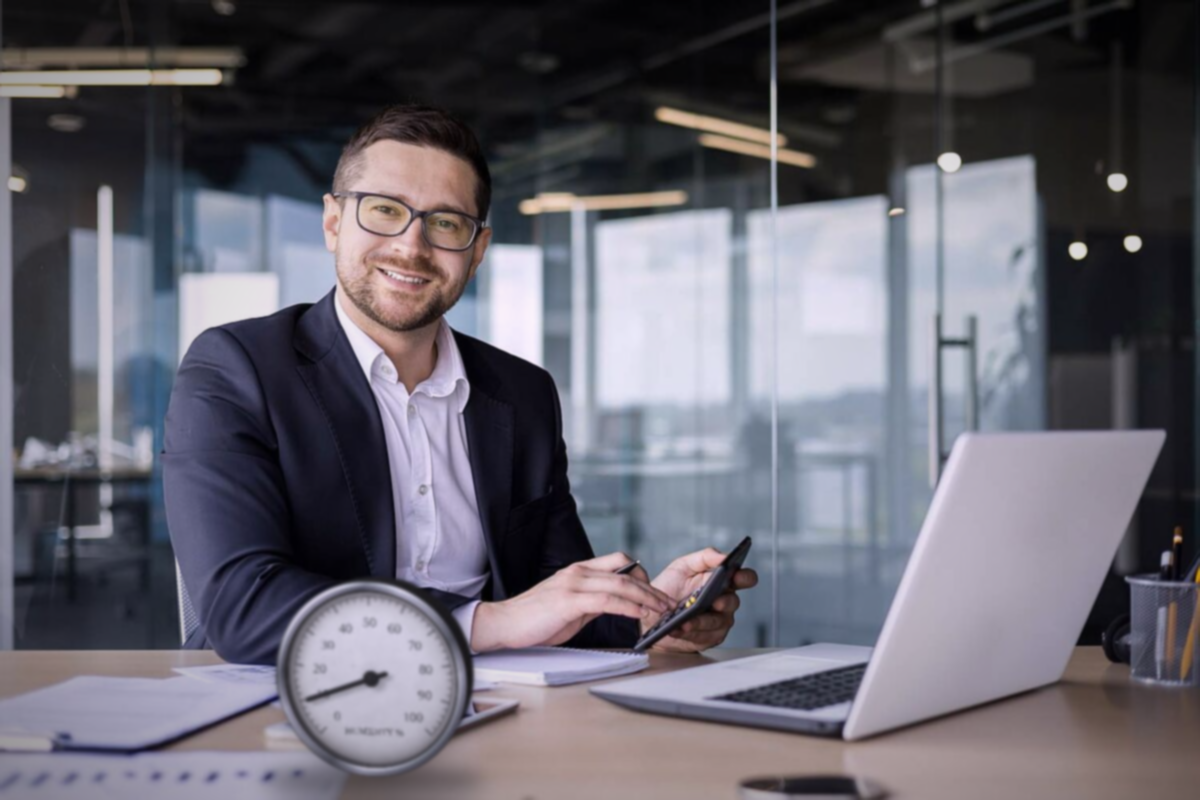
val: 10
